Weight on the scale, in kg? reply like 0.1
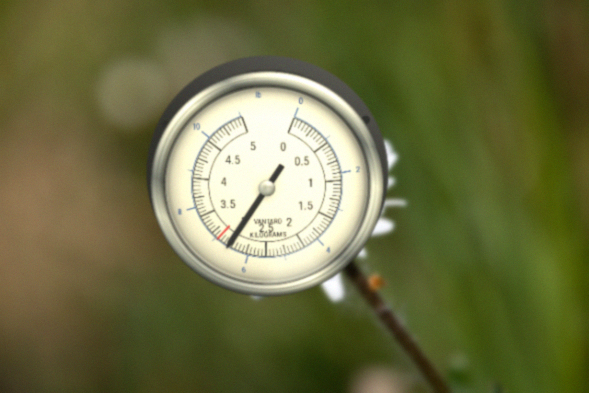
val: 3
